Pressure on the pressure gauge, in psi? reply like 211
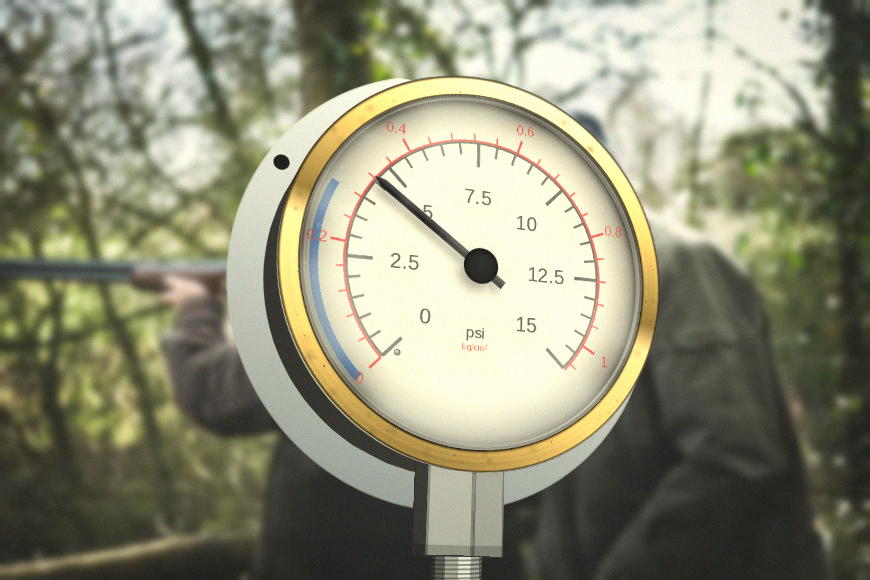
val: 4.5
